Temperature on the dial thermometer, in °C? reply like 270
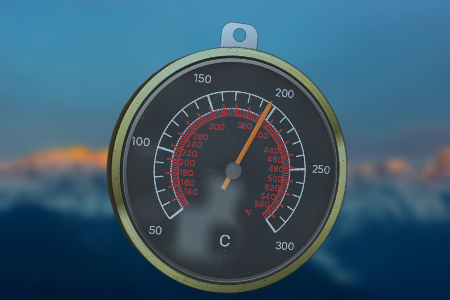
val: 195
